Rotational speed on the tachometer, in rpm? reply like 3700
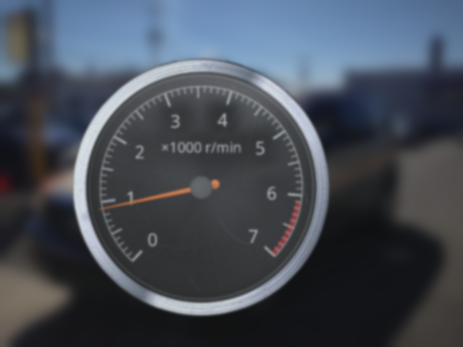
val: 900
